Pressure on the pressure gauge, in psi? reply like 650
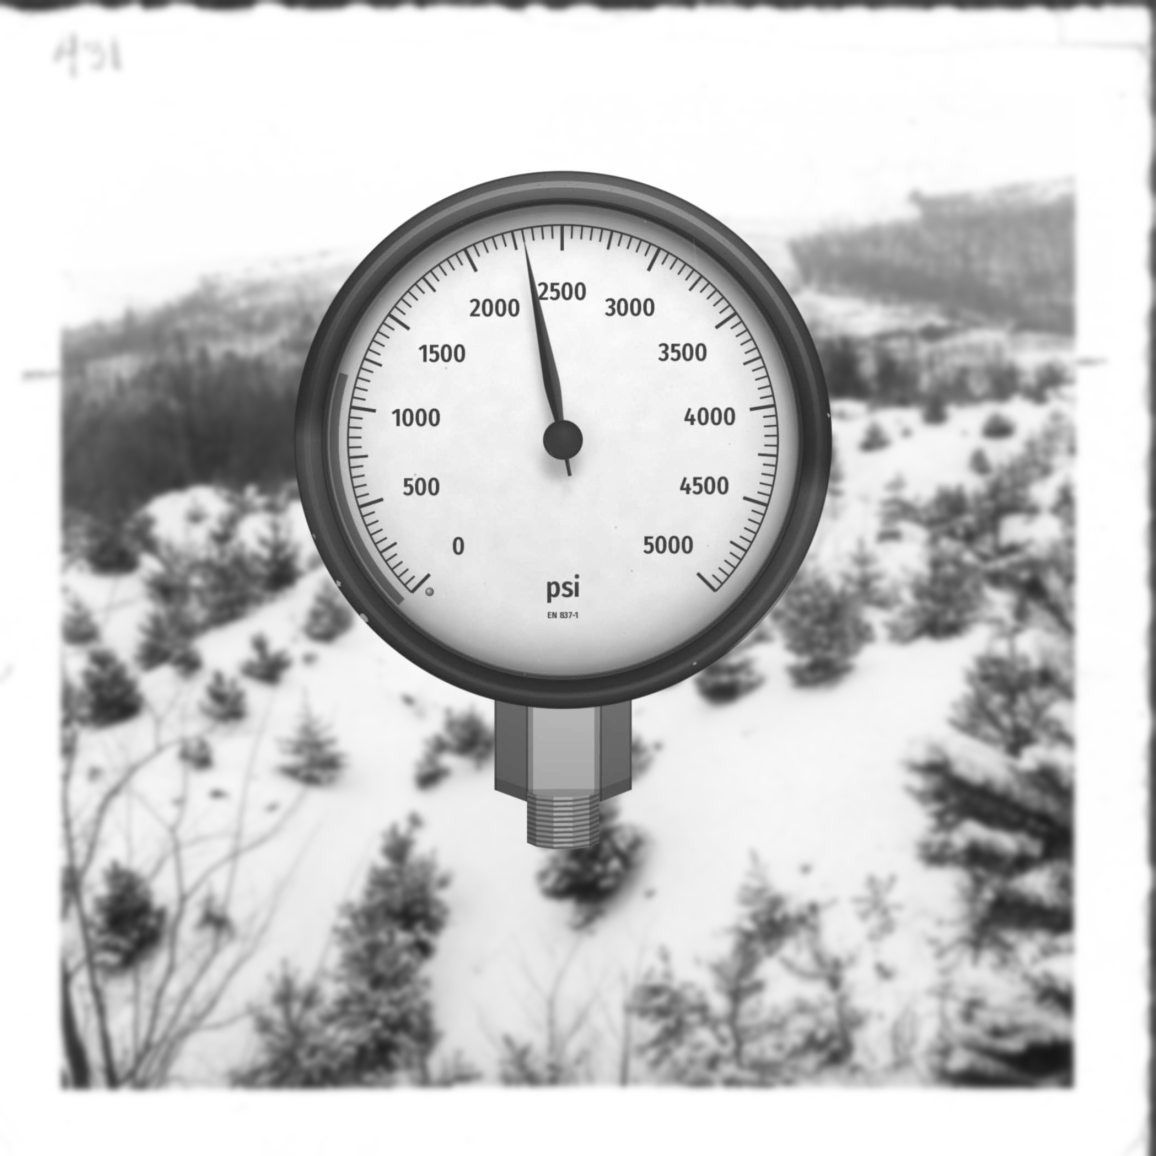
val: 2300
